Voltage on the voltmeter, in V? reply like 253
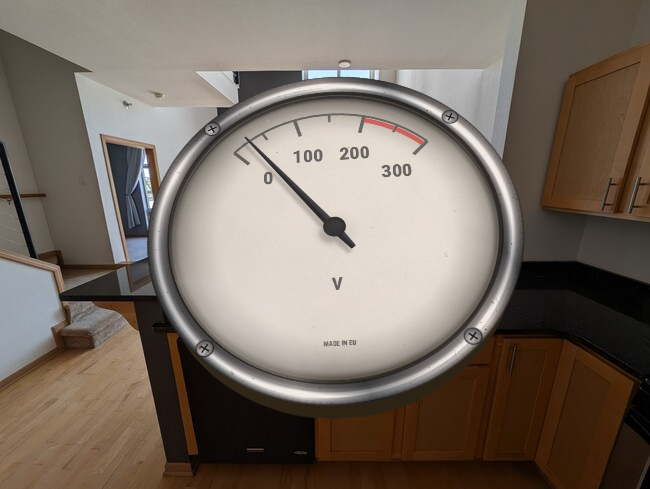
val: 25
